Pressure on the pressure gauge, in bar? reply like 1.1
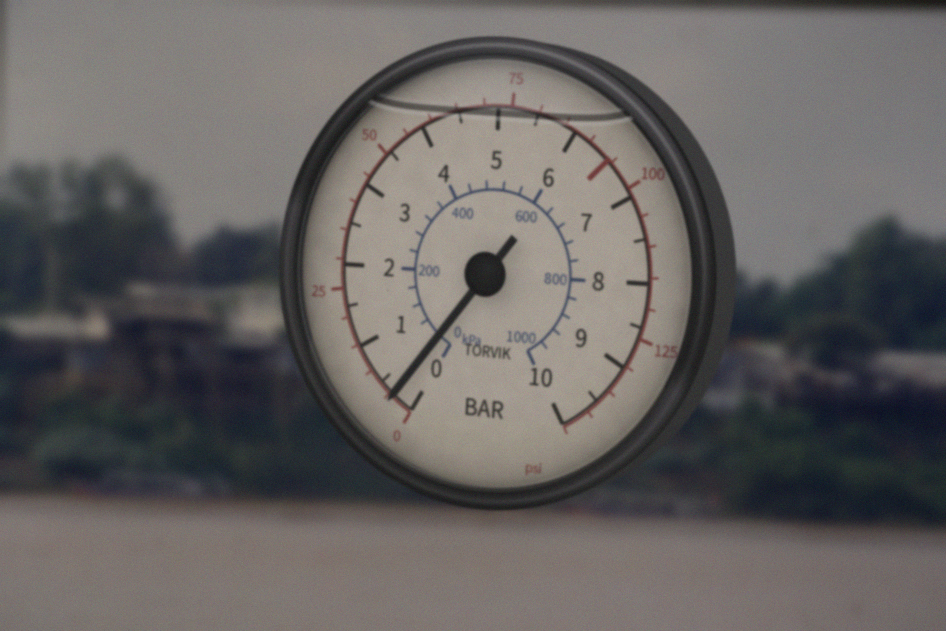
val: 0.25
